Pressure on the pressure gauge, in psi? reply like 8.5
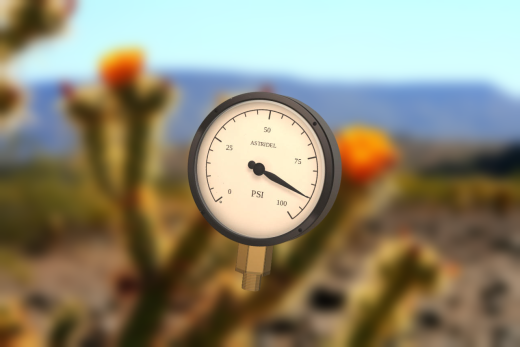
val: 90
